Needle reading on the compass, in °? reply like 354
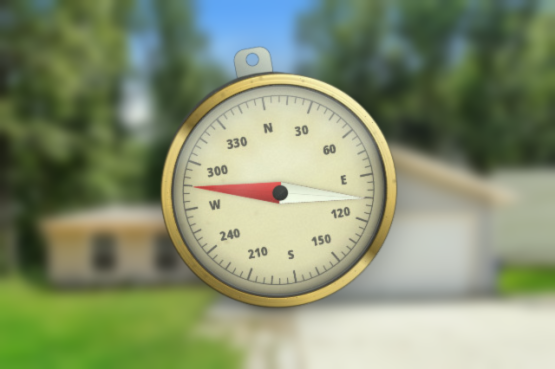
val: 285
